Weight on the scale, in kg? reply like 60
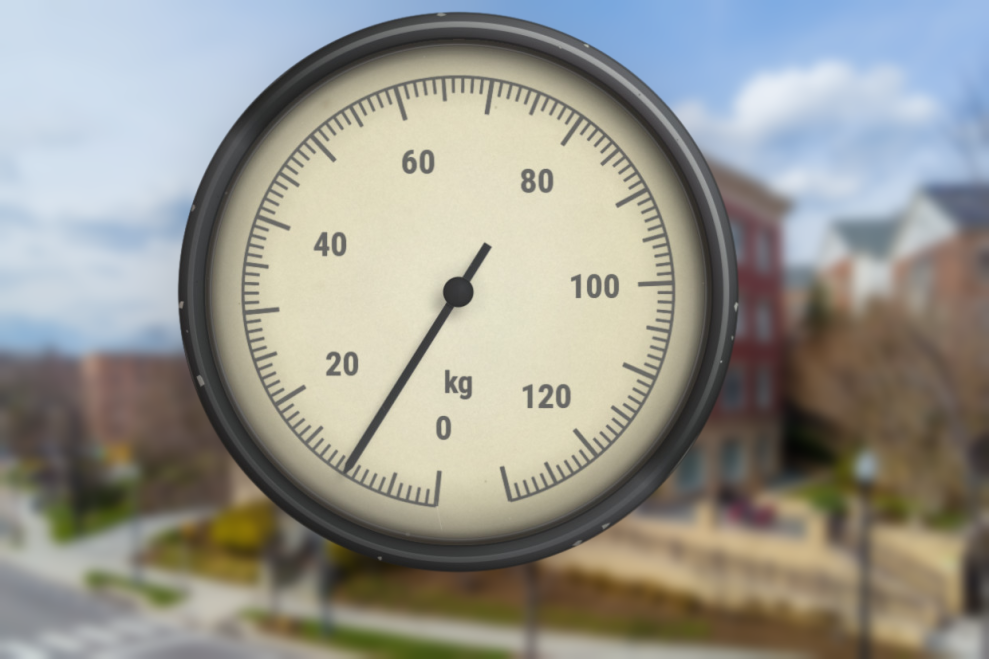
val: 10
